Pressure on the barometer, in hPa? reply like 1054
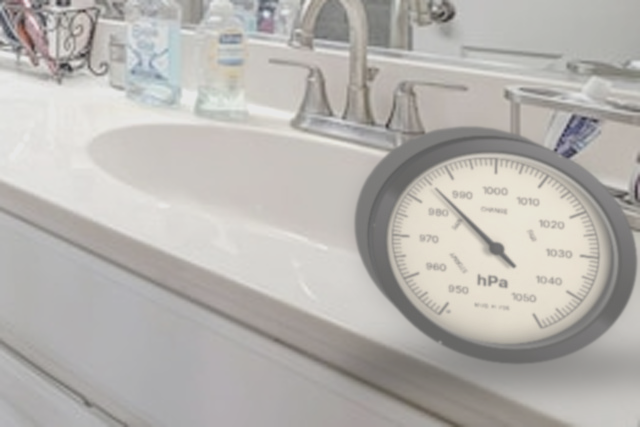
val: 985
